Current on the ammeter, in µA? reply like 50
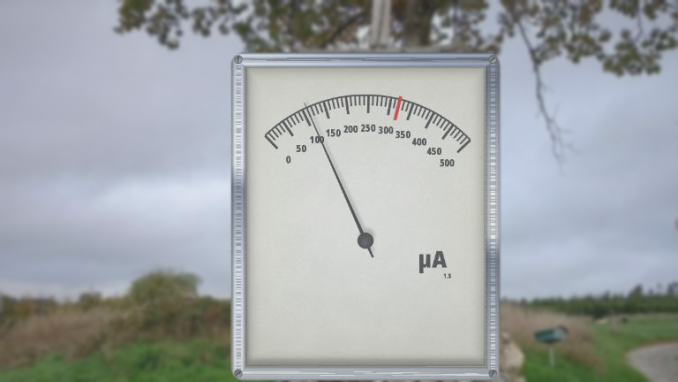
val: 110
